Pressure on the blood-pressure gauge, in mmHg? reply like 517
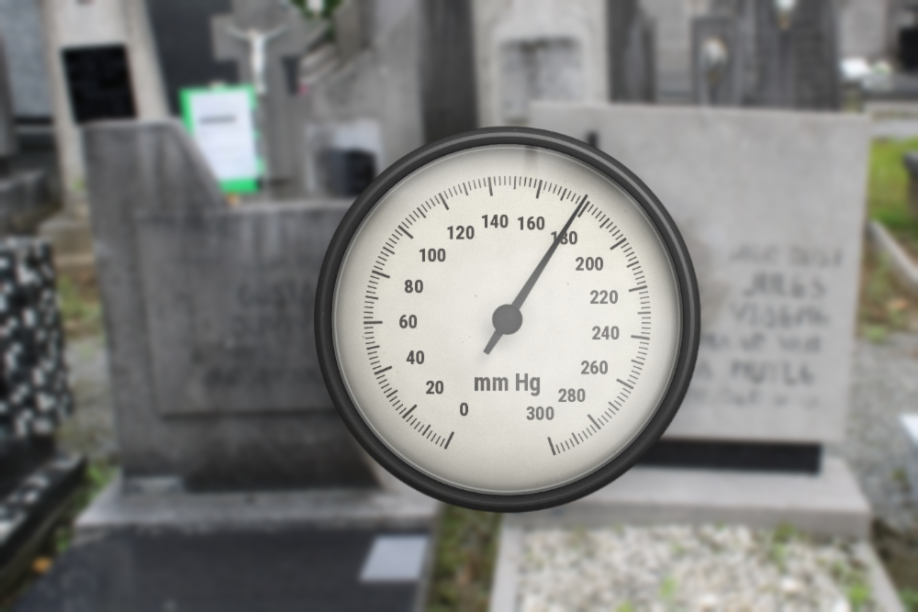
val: 178
